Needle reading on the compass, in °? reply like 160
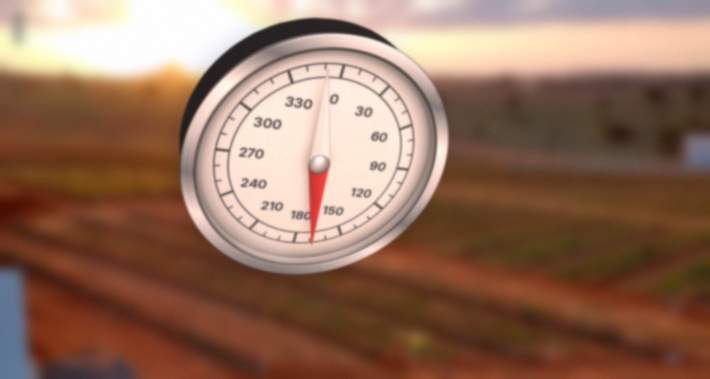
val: 170
